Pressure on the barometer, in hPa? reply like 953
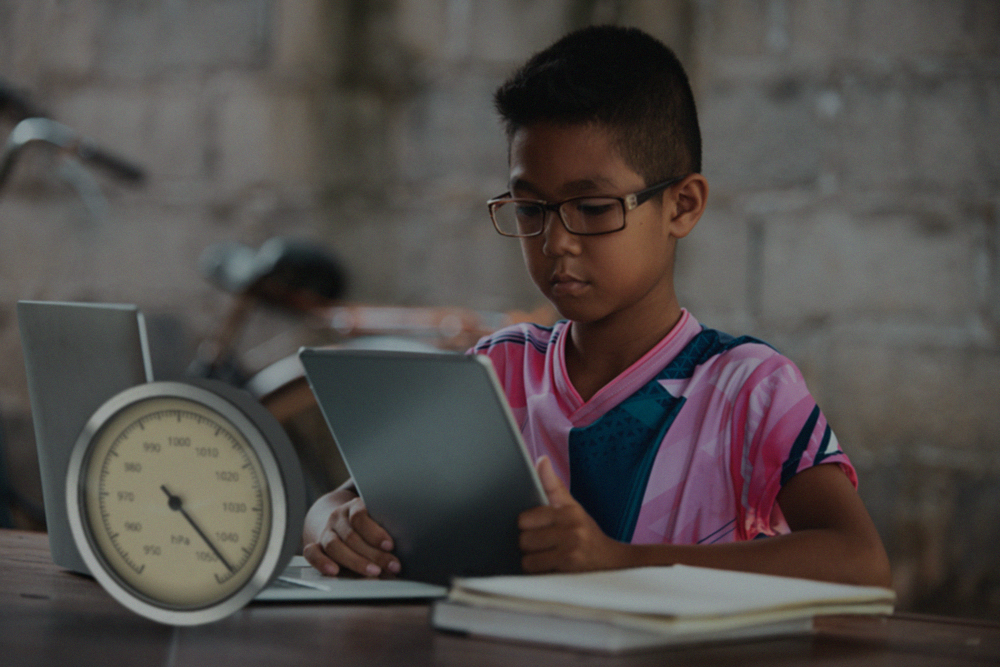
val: 1045
